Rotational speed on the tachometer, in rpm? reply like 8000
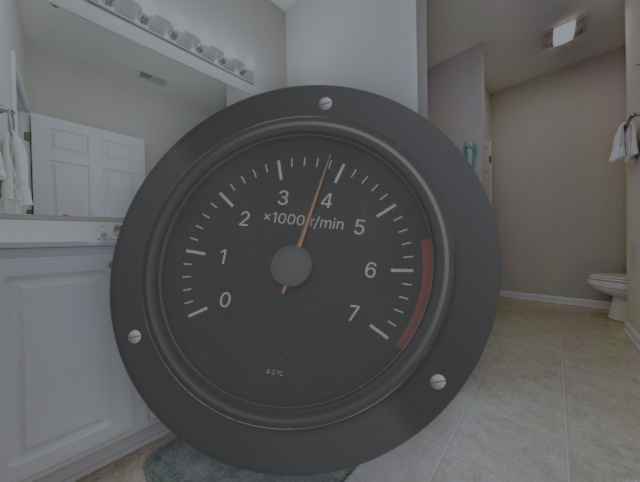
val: 3800
